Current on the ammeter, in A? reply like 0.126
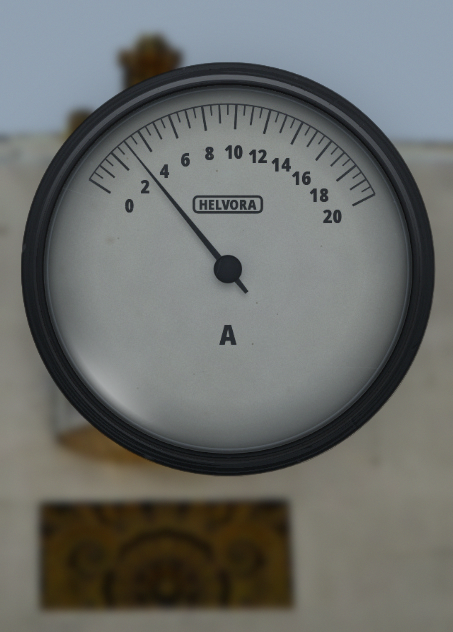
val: 3
